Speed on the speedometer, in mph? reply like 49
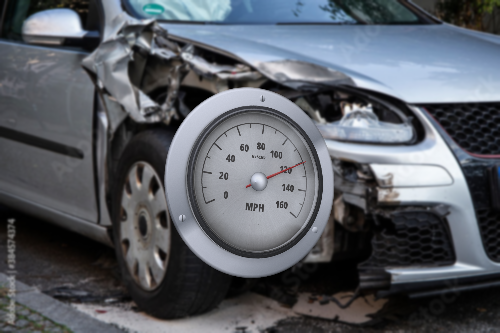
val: 120
